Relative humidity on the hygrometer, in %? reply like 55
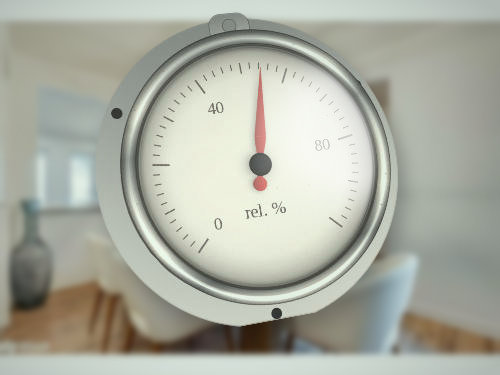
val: 54
